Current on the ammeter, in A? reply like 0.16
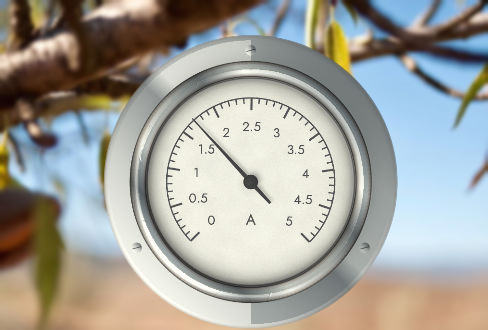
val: 1.7
